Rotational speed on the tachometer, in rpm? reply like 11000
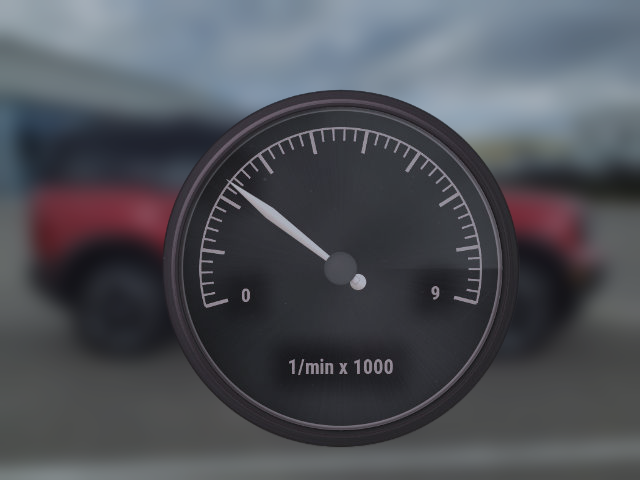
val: 2300
